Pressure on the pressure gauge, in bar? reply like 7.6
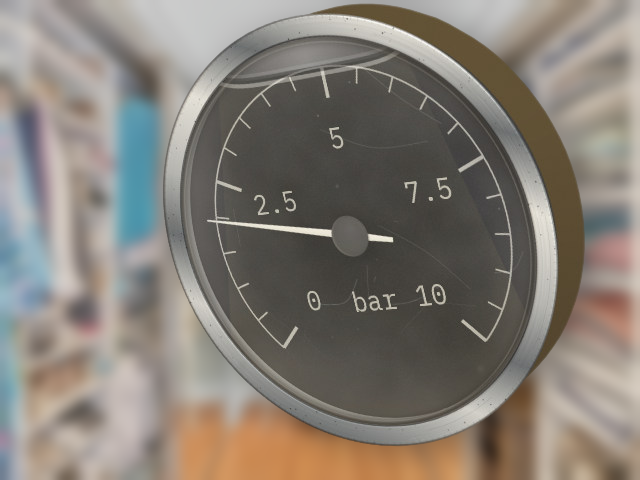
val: 2
